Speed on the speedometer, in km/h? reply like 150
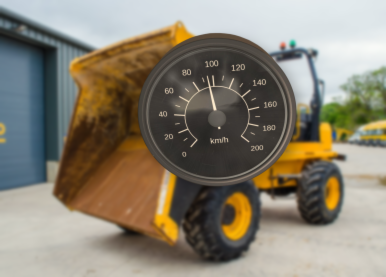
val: 95
